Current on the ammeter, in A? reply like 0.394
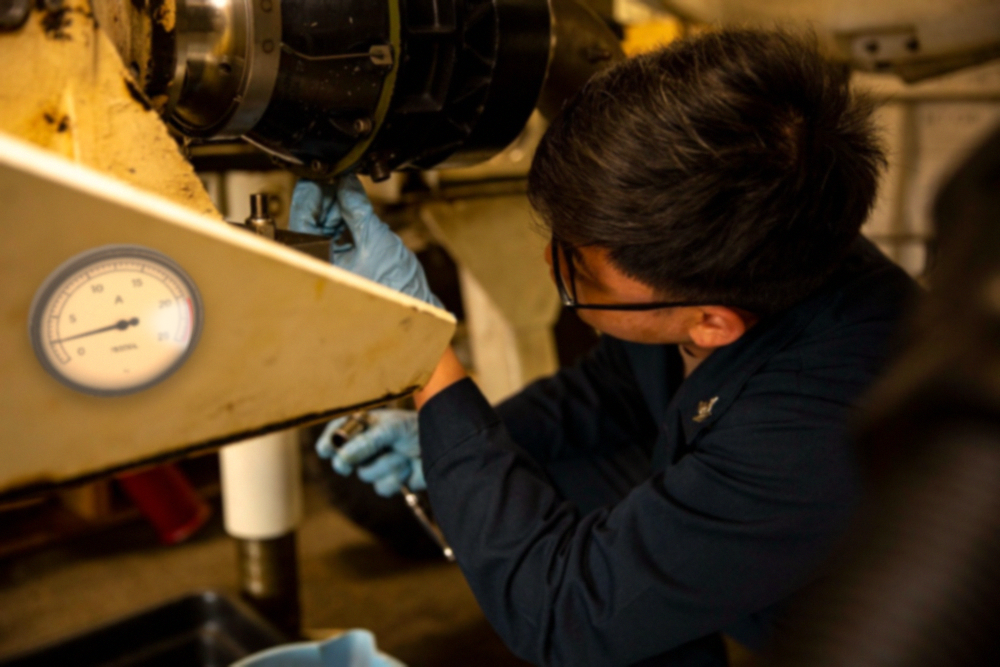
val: 2.5
